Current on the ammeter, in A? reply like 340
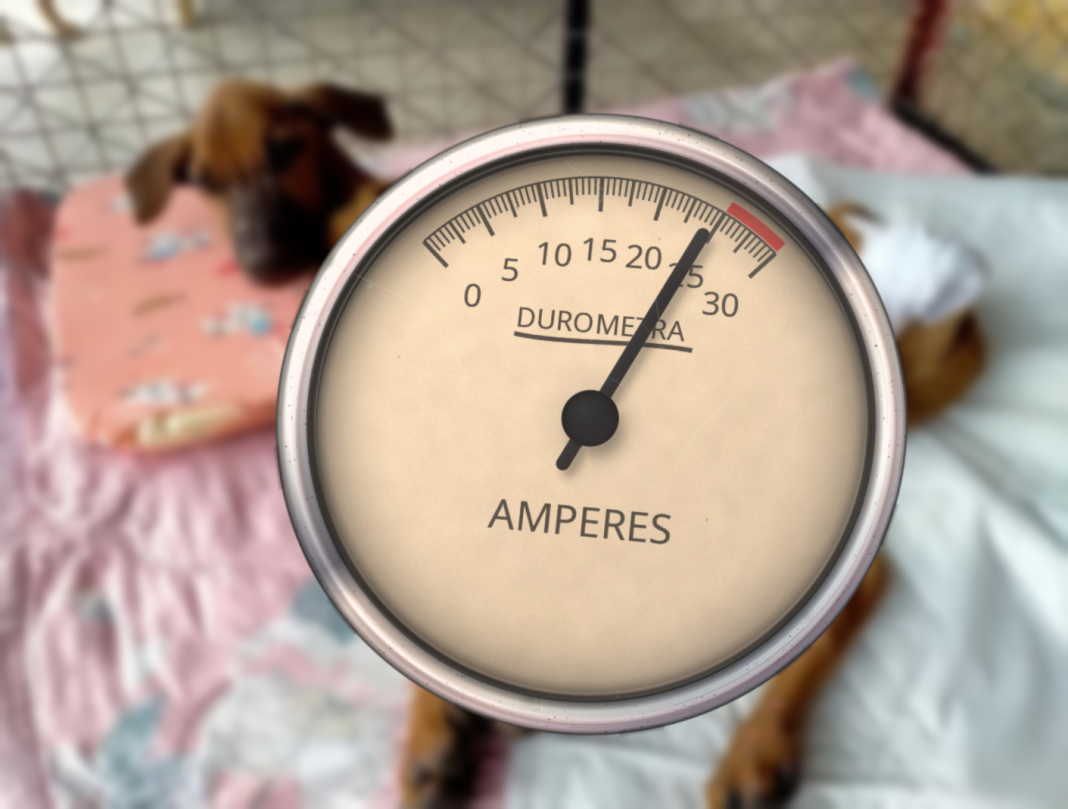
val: 24.5
